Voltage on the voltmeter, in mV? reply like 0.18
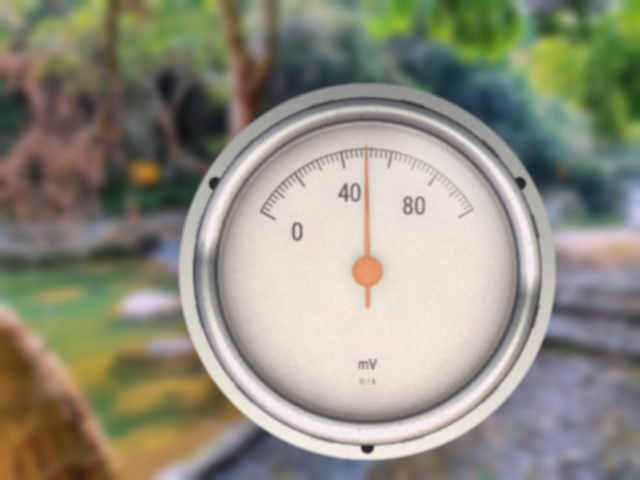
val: 50
